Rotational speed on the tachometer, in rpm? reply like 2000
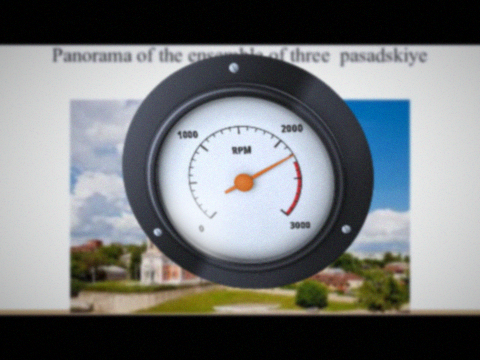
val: 2200
